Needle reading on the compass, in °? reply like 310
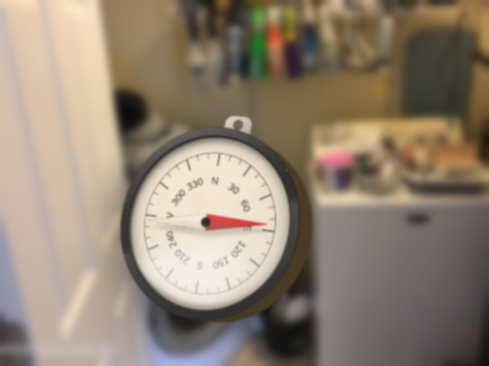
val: 85
